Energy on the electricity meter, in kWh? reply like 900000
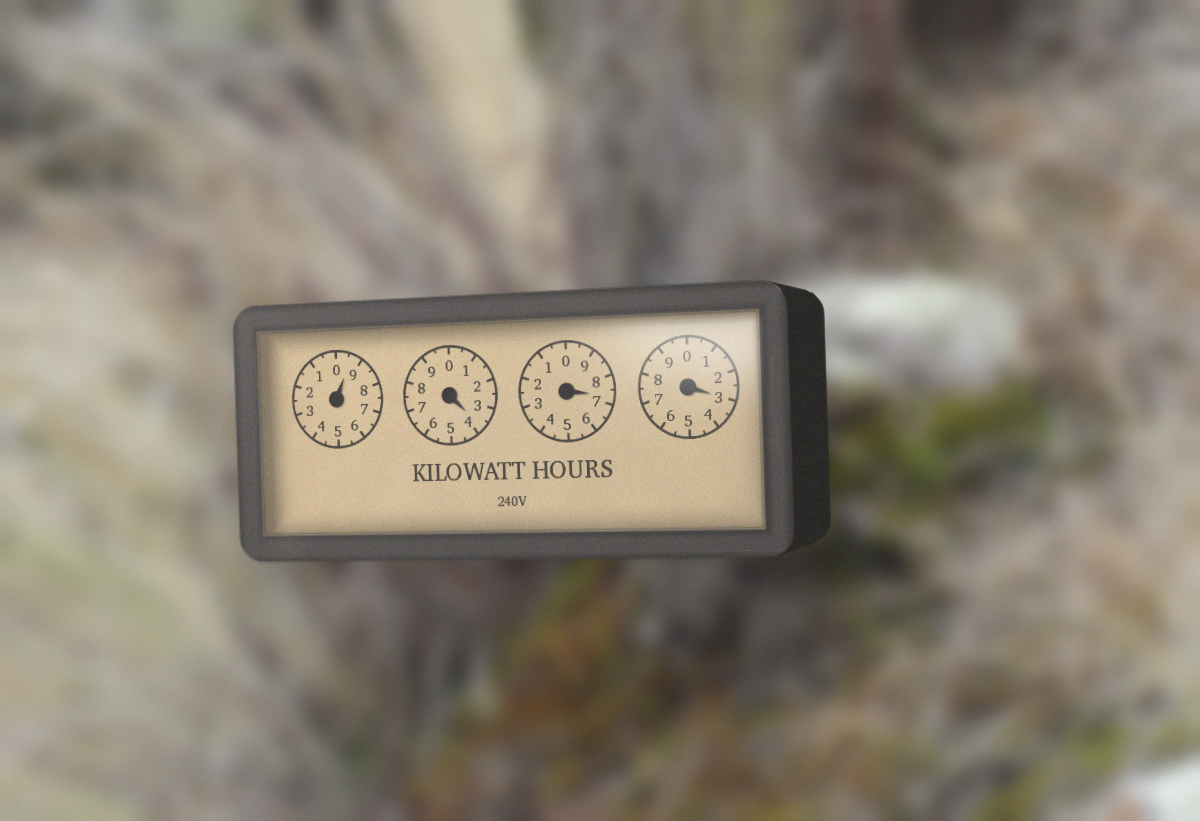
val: 9373
